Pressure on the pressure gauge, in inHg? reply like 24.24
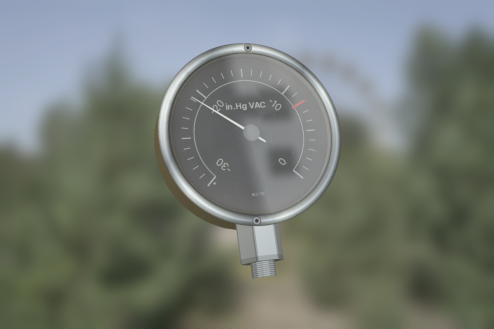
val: -21
